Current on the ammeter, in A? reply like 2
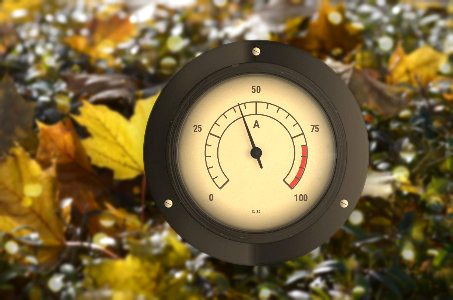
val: 42.5
